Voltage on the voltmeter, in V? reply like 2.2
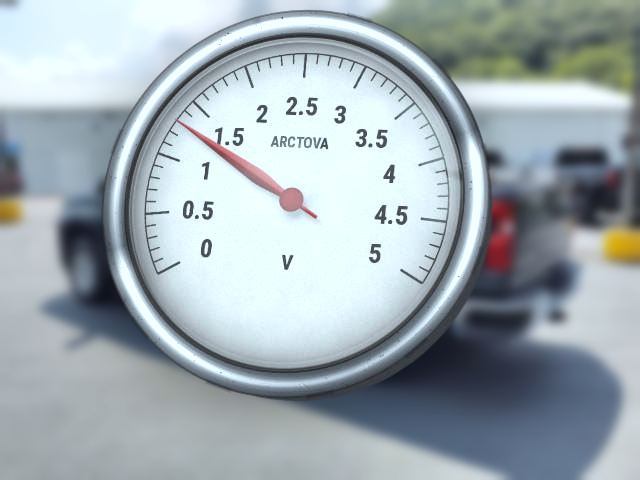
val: 1.3
